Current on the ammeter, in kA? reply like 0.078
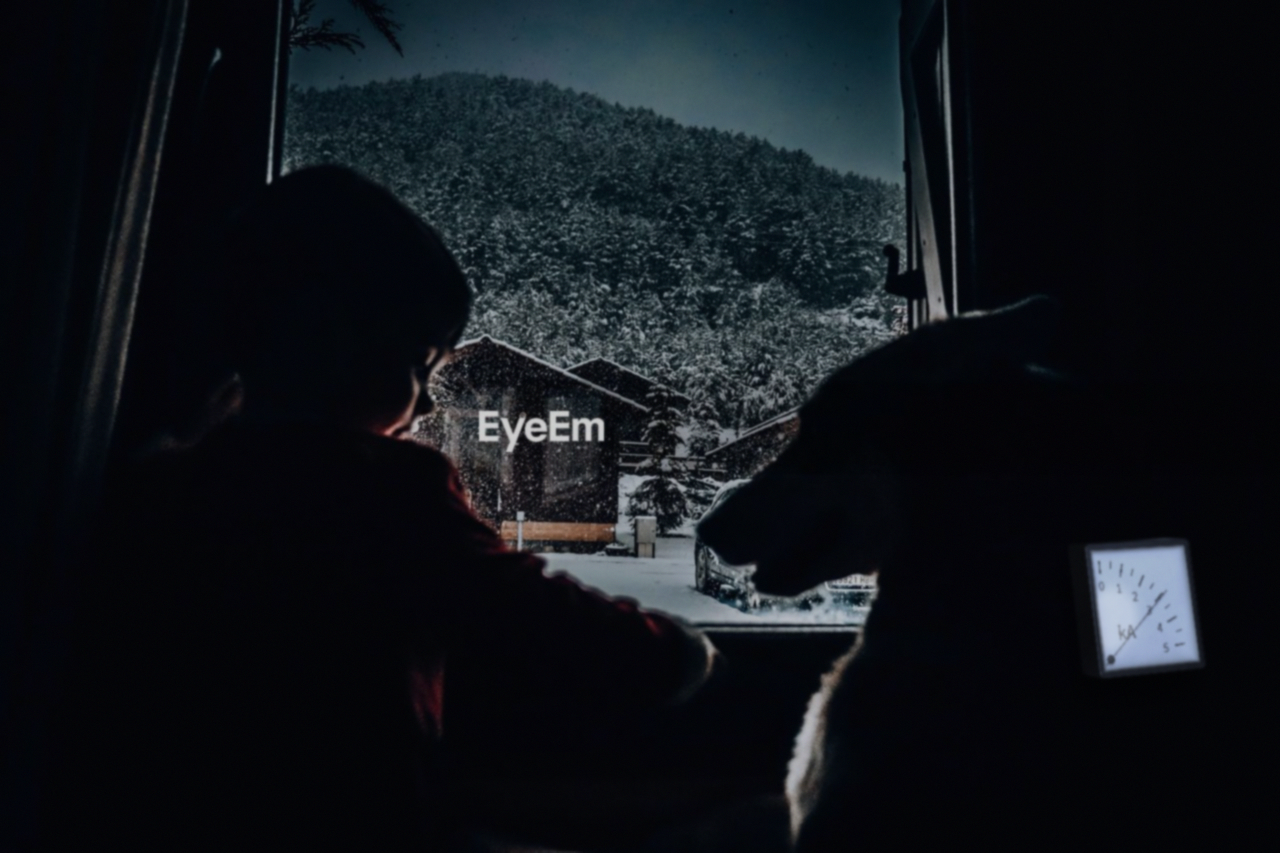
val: 3
